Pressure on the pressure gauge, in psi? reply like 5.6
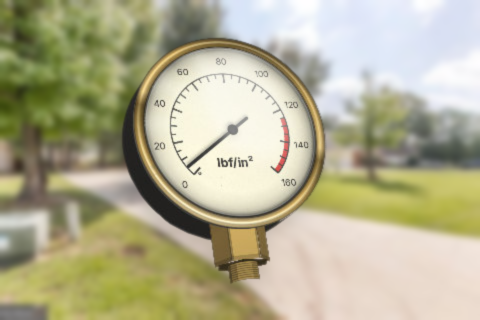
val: 5
